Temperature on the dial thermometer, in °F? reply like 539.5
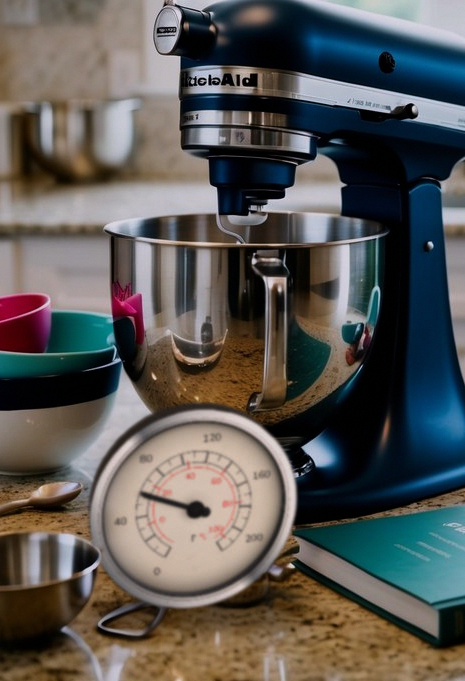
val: 60
